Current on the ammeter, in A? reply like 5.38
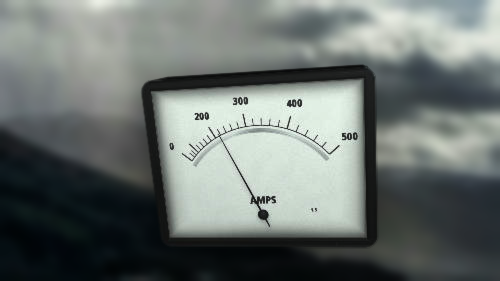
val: 220
